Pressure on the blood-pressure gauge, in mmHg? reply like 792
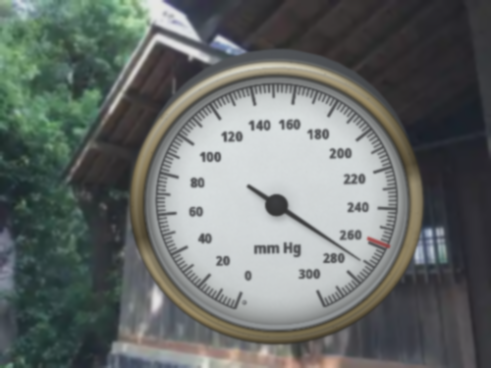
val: 270
